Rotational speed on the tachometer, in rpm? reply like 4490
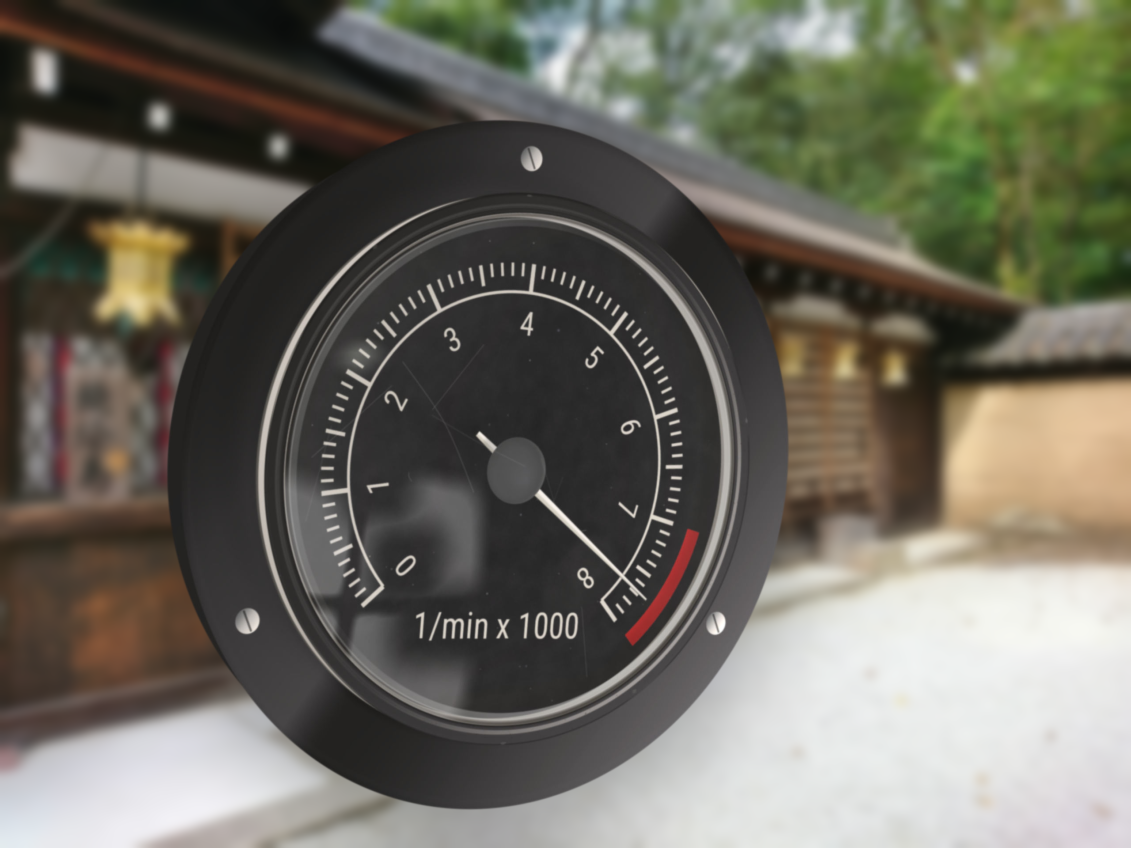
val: 7700
